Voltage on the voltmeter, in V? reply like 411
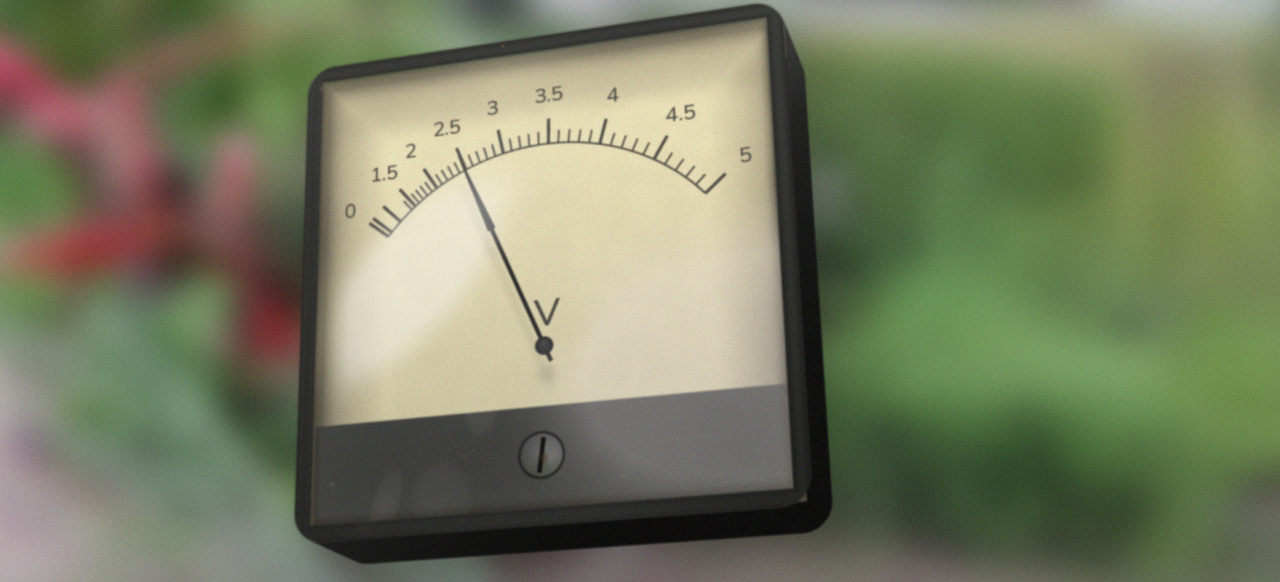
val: 2.5
